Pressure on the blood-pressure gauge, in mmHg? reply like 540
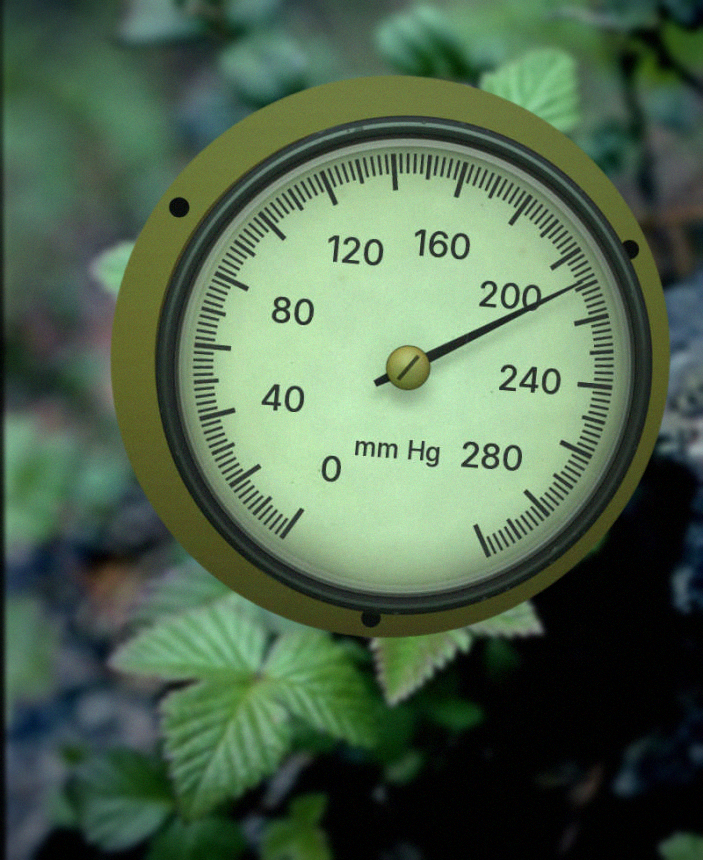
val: 208
